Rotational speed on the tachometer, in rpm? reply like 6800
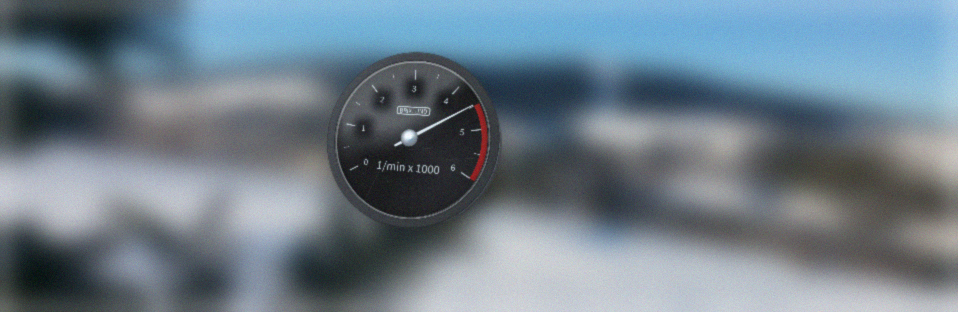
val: 4500
